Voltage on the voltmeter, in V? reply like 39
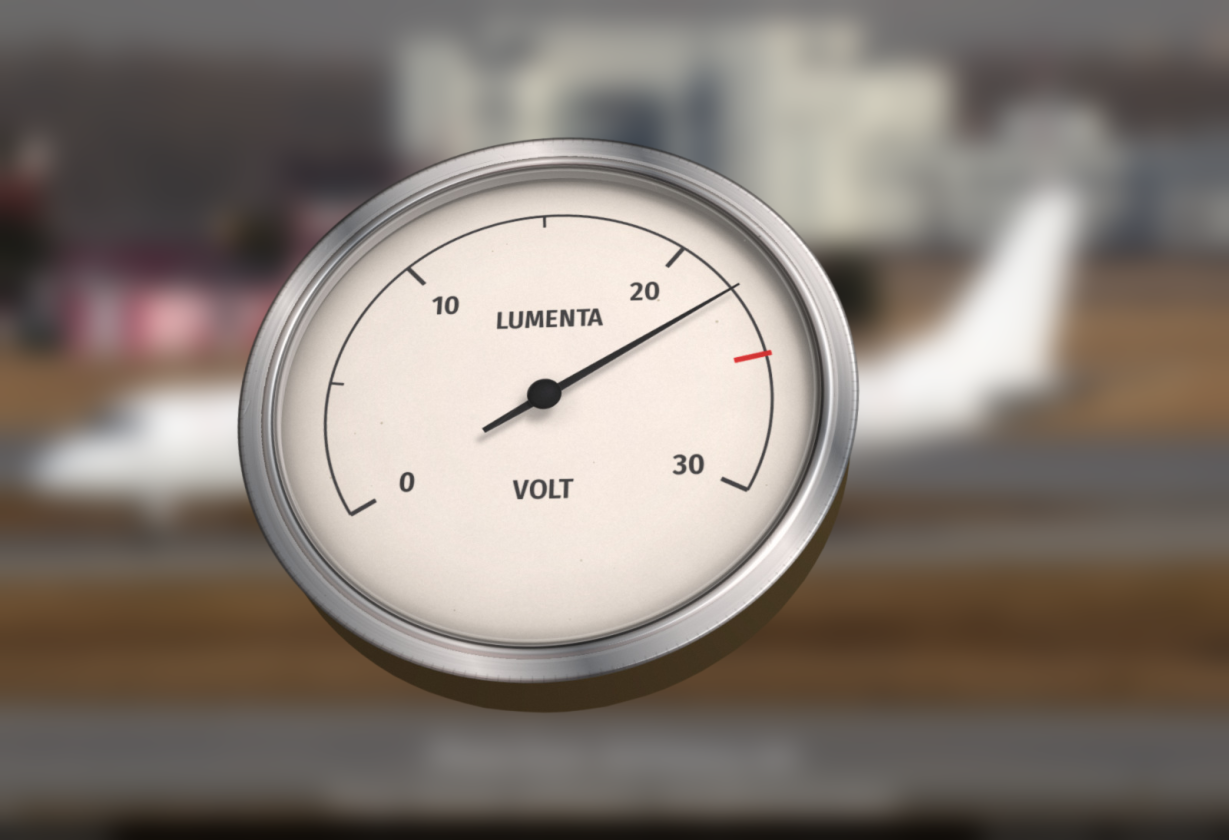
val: 22.5
